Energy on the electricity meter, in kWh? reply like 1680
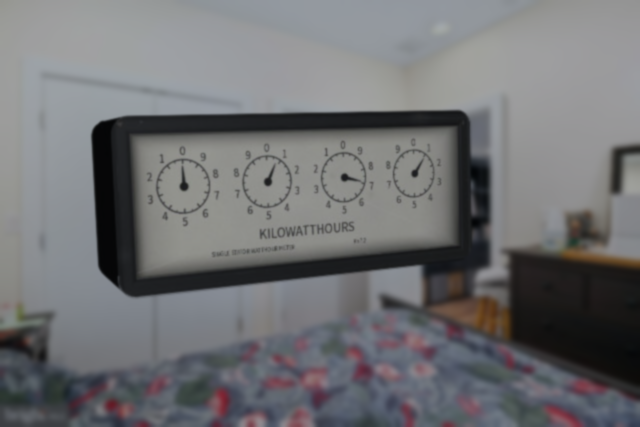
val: 71
